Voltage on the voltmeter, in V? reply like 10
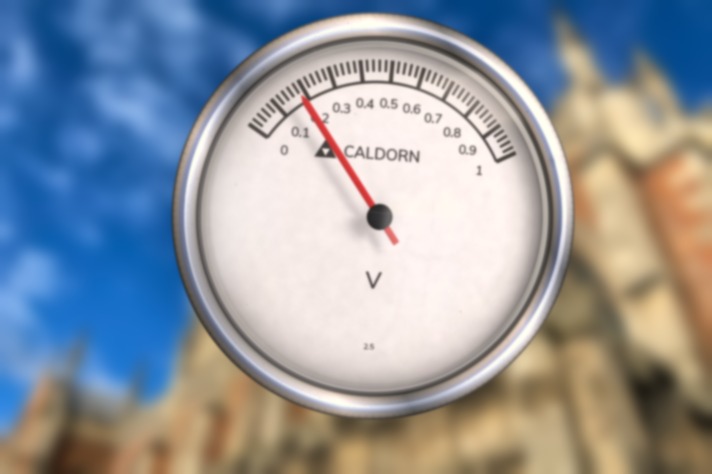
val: 0.18
